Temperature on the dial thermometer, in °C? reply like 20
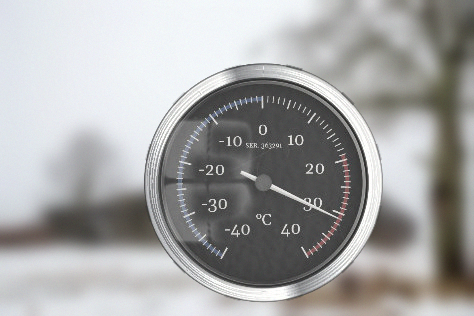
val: 31
